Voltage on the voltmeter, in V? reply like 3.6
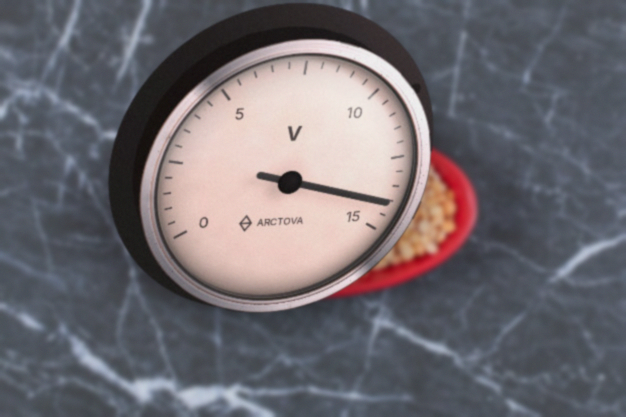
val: 14
